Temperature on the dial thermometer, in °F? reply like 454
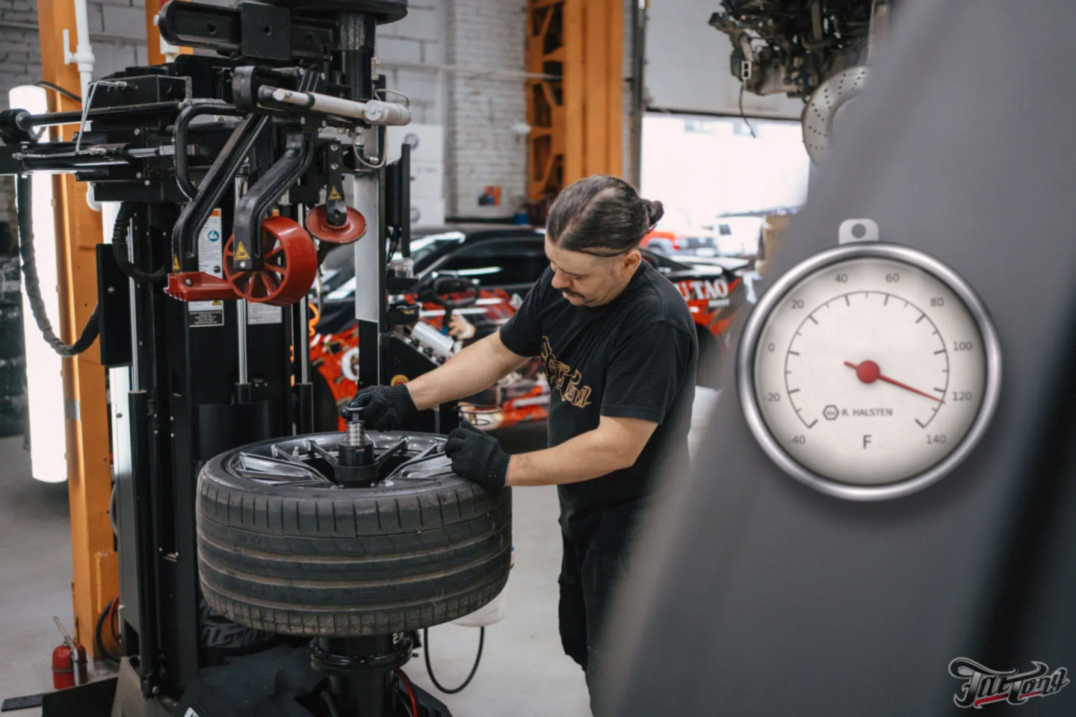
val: 125
